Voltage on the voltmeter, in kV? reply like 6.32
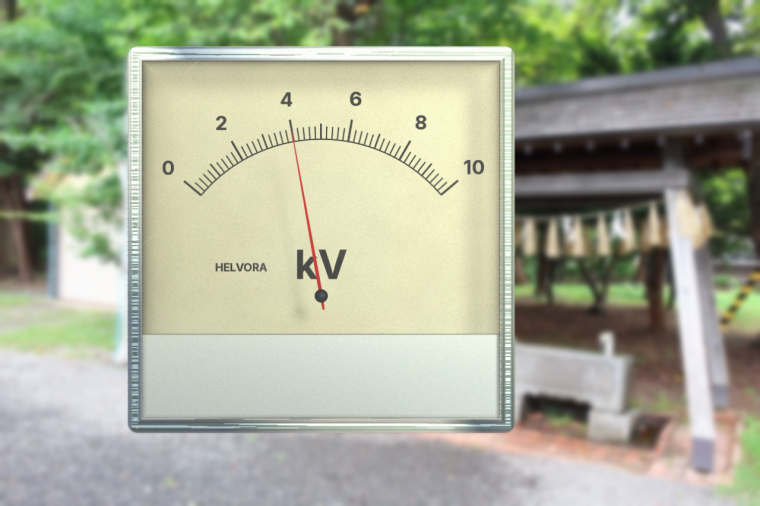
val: 4
